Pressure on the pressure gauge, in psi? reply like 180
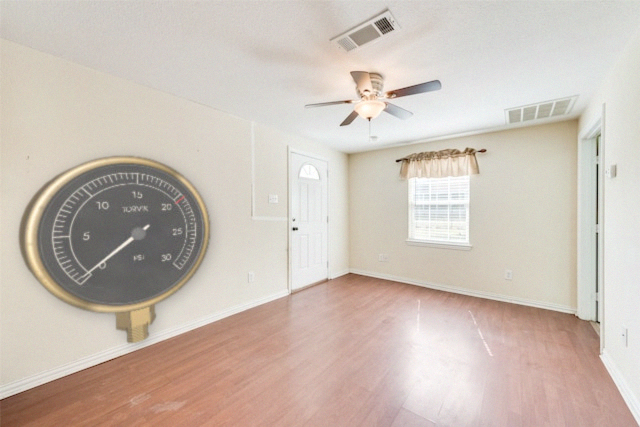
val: 0.5
